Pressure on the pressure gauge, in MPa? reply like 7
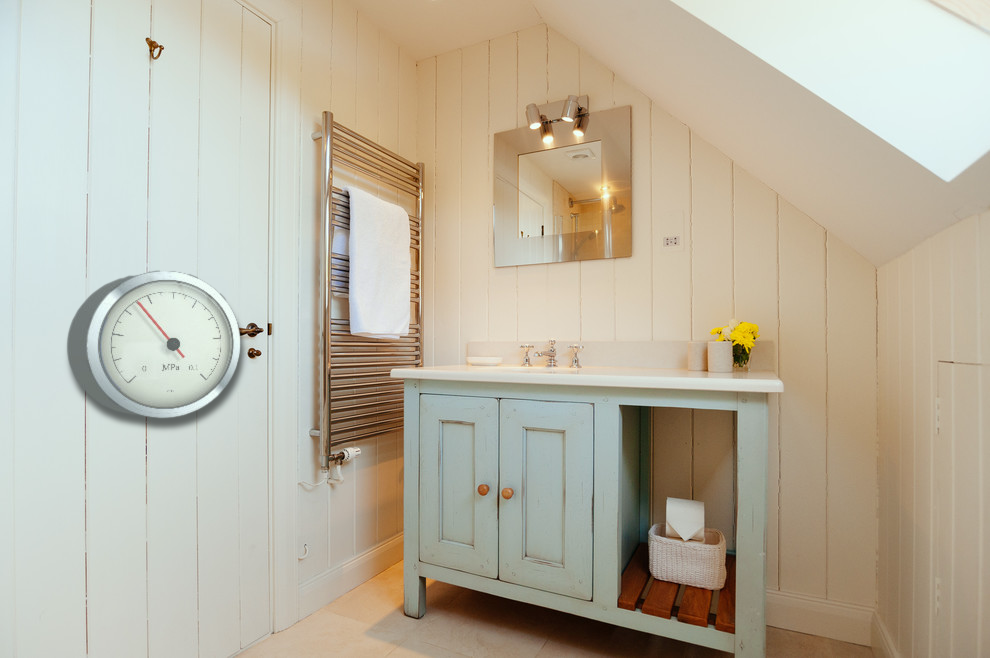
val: 0.035
